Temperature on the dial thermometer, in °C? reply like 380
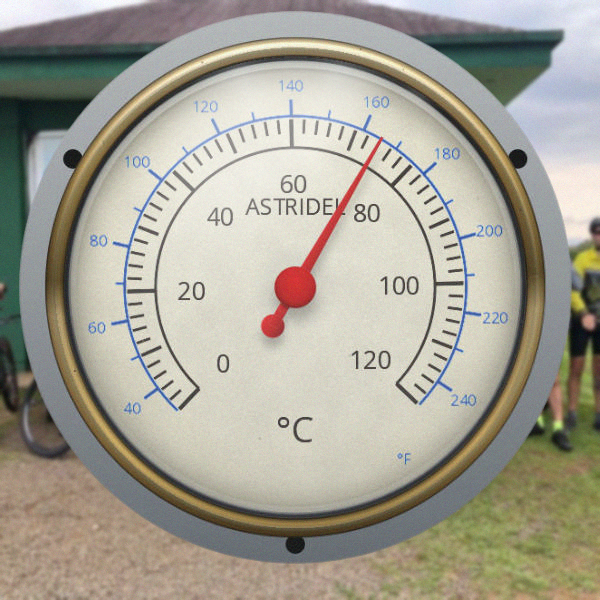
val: 74
